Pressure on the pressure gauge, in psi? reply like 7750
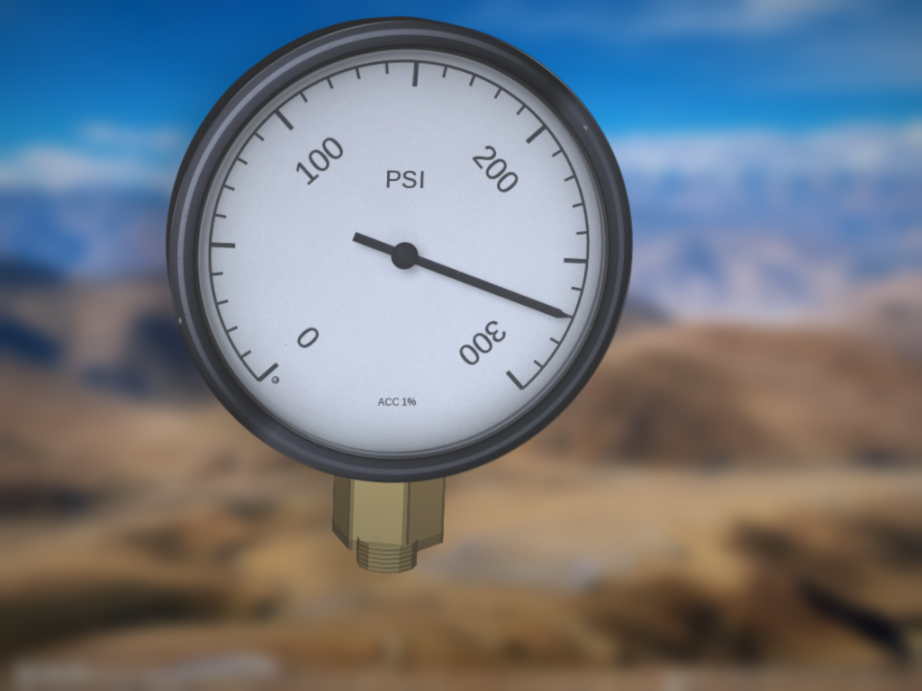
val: 270
